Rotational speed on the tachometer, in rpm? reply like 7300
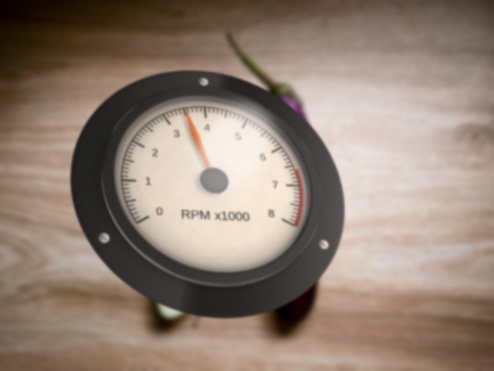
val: 3500
